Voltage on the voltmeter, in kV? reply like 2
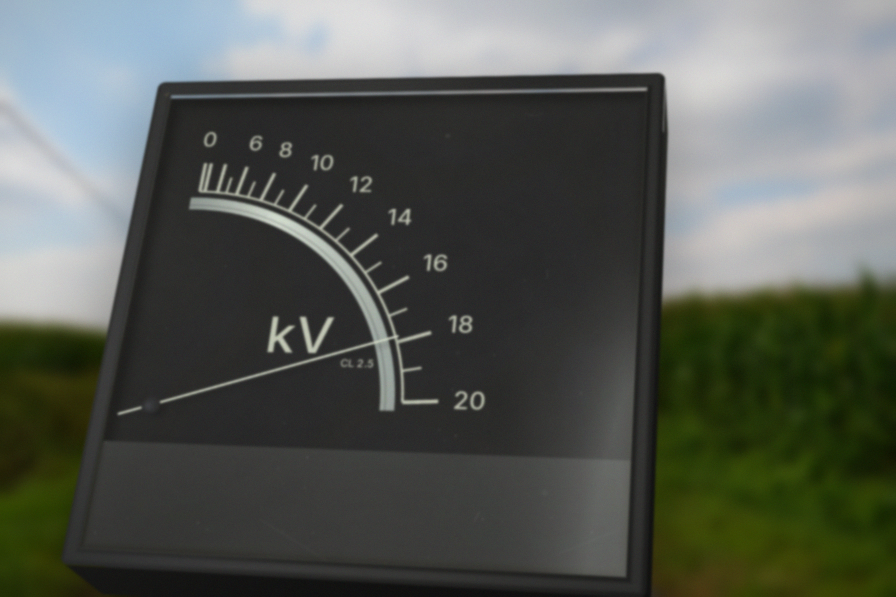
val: 18
